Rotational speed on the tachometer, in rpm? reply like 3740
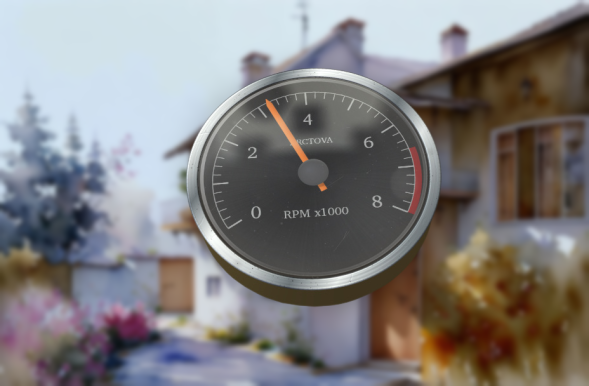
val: 3200
